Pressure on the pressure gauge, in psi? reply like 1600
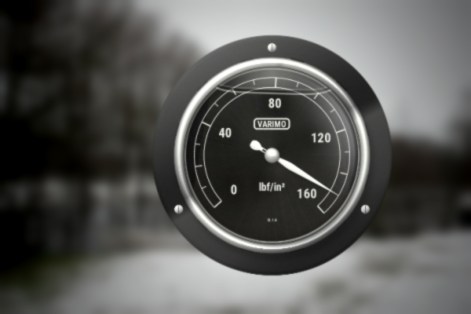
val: 150
